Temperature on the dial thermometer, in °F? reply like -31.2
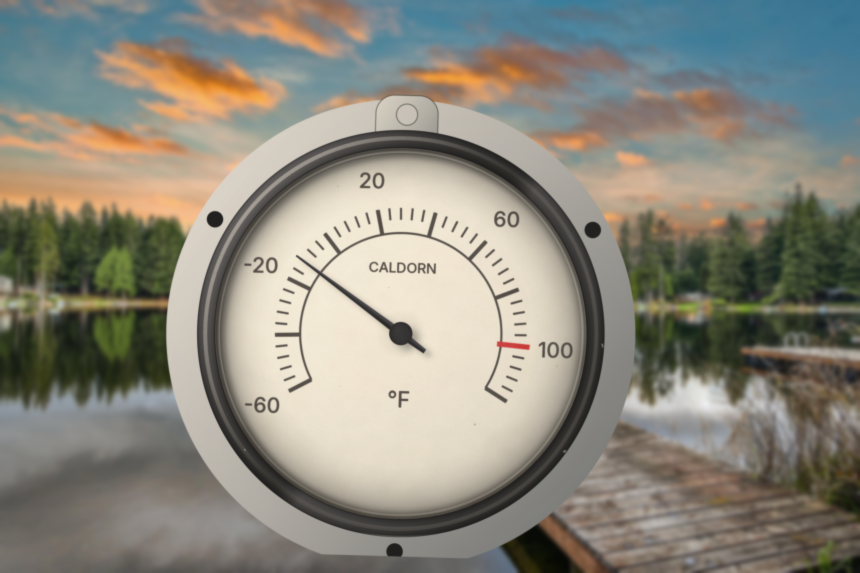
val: -12
